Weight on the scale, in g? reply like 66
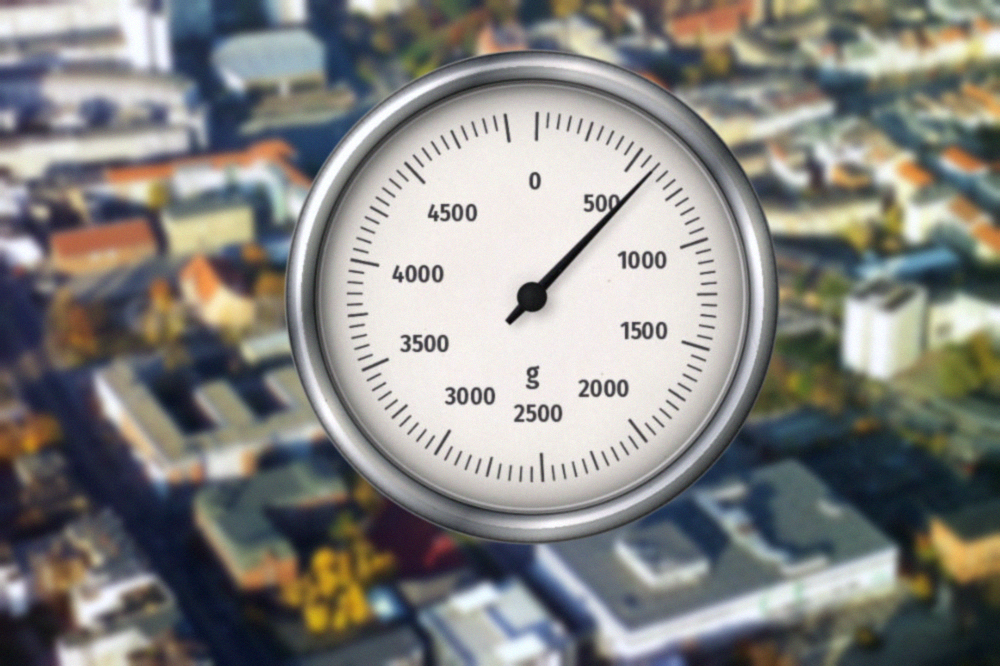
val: 600
